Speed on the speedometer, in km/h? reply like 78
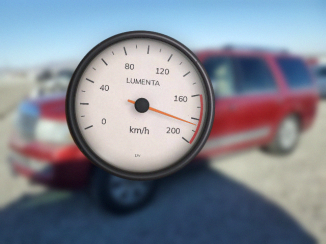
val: 185
